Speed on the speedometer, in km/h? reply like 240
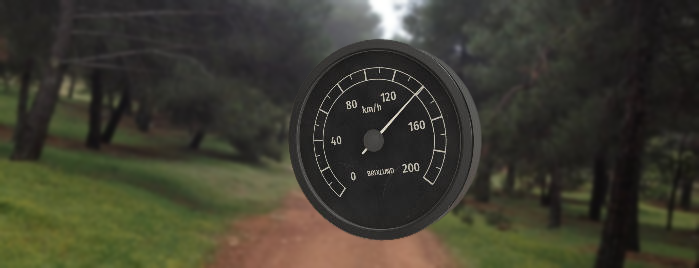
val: 140
